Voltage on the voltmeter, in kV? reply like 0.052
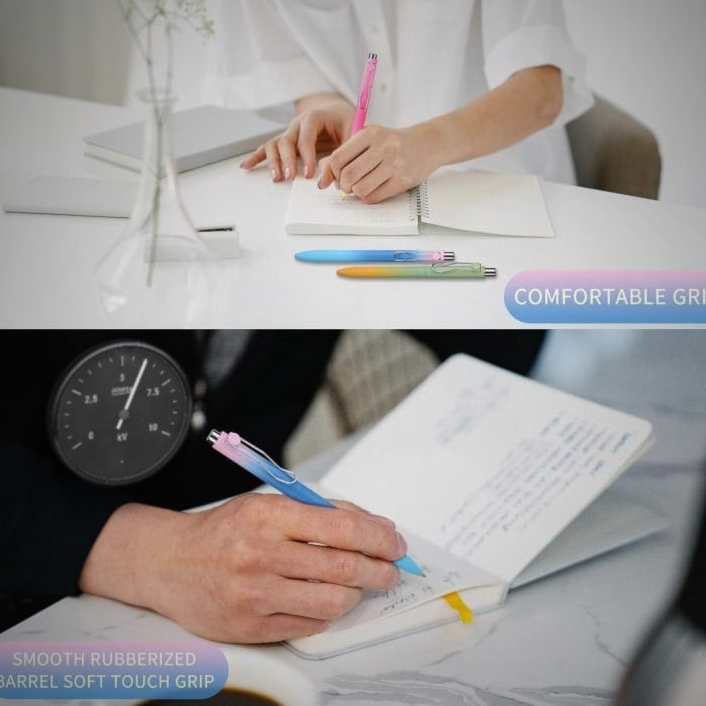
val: 6
